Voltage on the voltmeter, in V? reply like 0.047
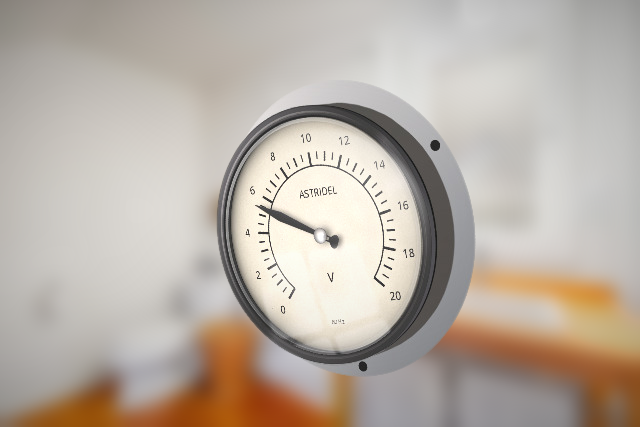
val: 5.5
